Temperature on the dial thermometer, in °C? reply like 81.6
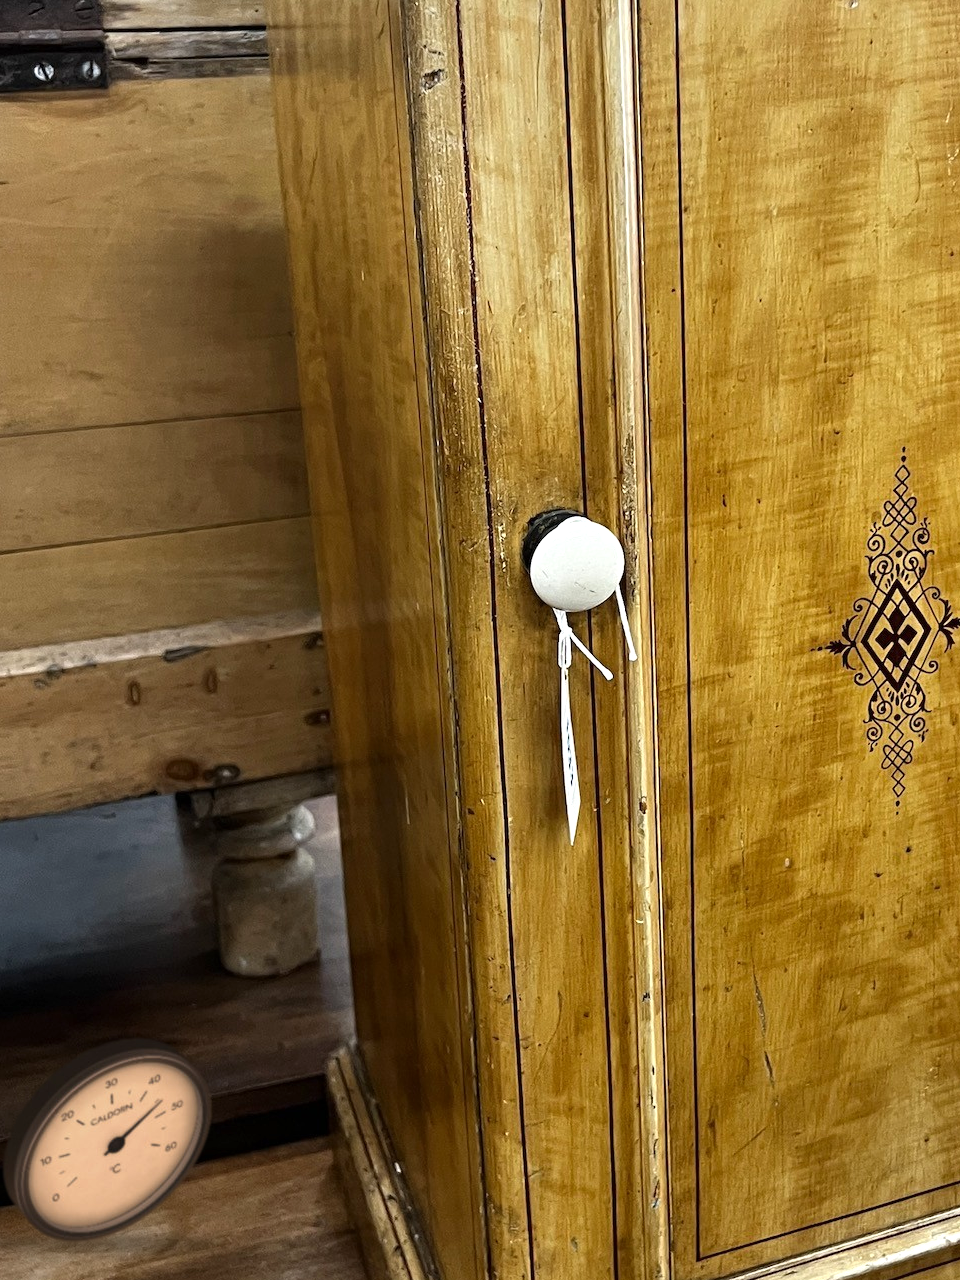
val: 45
